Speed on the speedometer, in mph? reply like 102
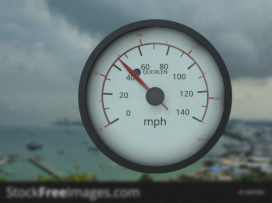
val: 45
